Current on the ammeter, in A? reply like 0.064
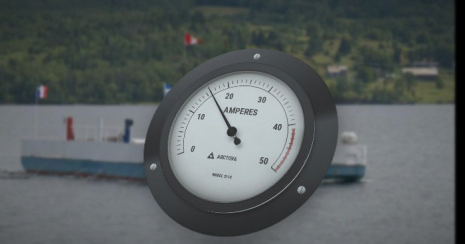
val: 16
